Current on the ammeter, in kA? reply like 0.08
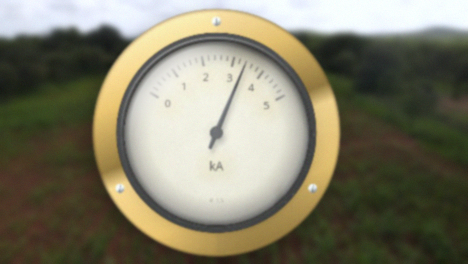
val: 3.4
